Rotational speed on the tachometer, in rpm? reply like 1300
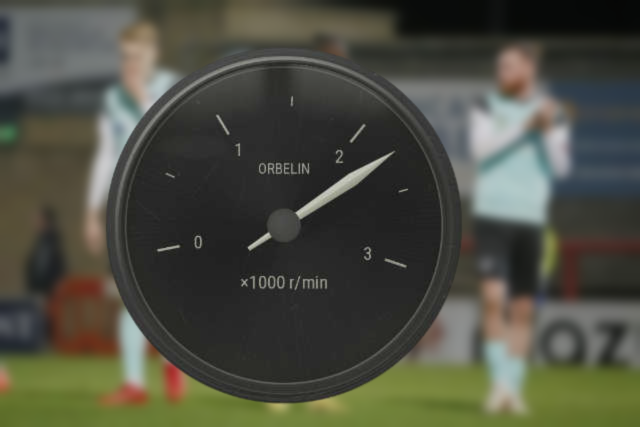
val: 2250
